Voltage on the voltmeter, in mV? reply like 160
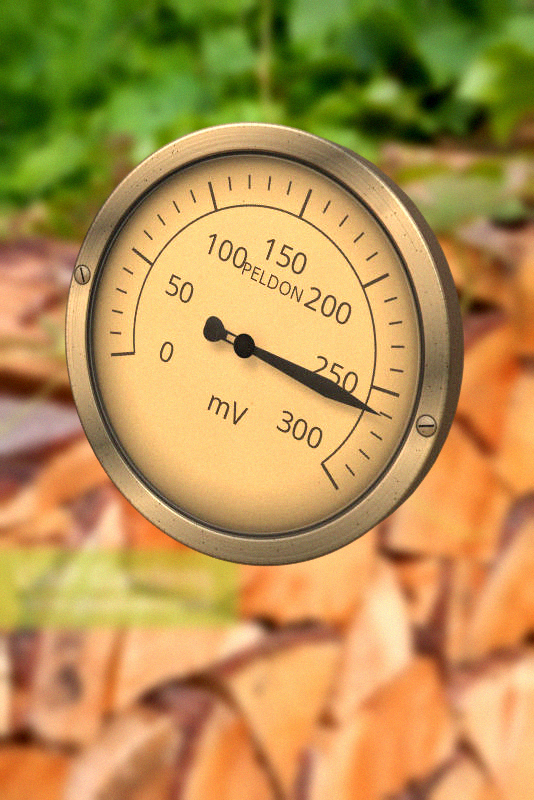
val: 260
